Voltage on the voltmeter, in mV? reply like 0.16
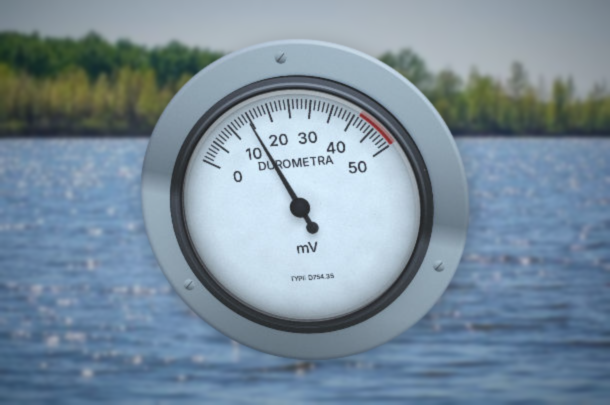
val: 15
